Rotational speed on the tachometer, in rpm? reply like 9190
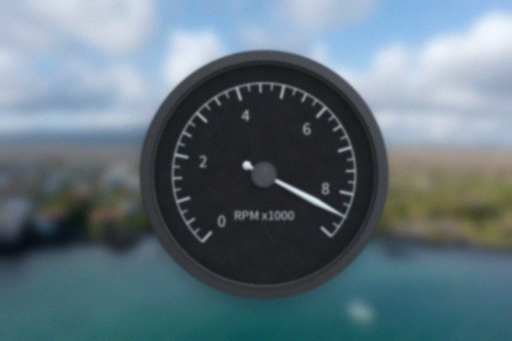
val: 8500
